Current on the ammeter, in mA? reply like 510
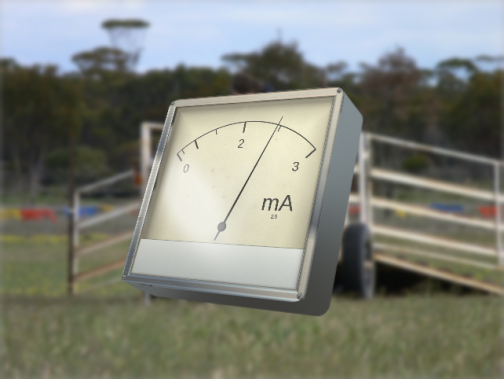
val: 2.5
